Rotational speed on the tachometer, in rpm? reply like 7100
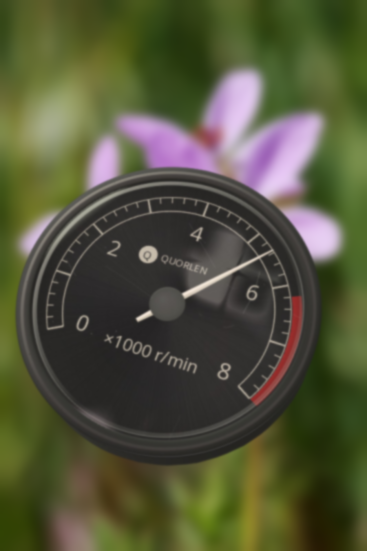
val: 5400
